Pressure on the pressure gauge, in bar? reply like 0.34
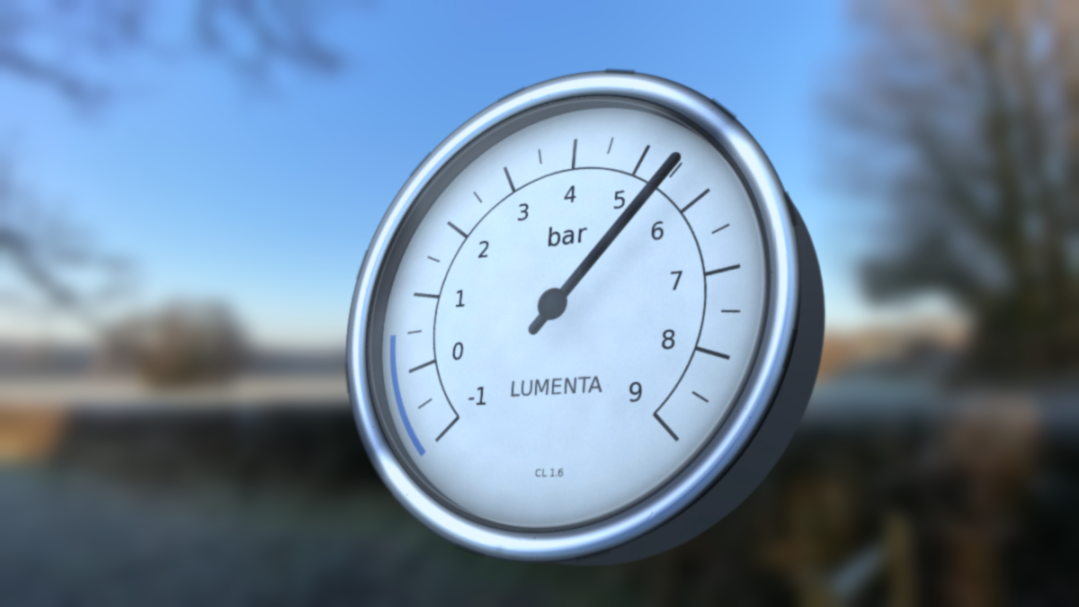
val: 5.5
